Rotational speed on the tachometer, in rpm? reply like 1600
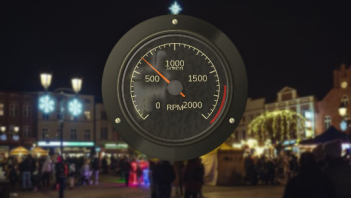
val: 650
